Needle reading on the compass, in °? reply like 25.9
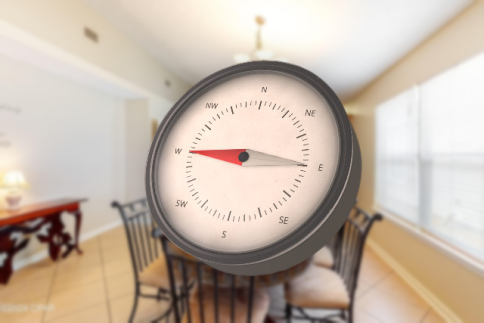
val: 270
